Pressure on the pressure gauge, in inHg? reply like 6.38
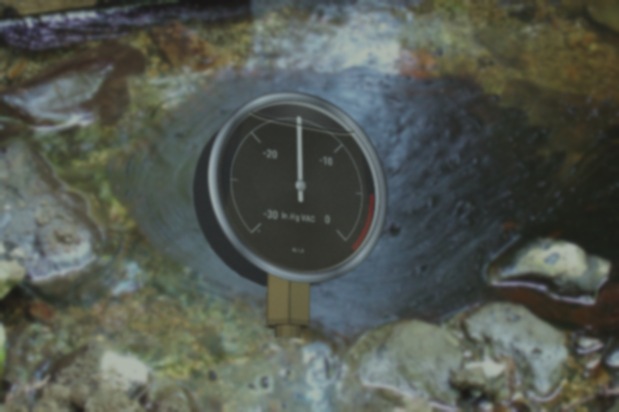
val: -15
